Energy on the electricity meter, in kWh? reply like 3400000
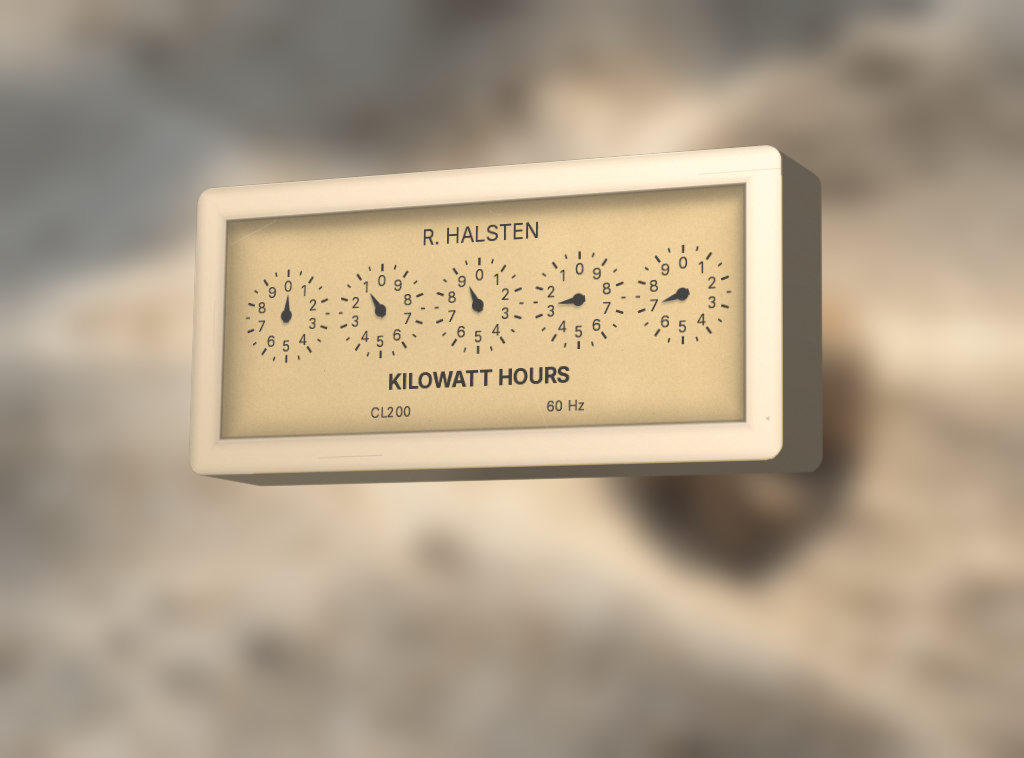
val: 927
